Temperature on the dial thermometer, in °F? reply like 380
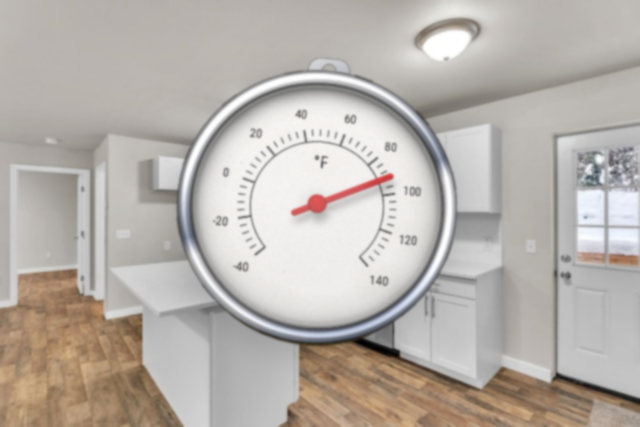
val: 92
